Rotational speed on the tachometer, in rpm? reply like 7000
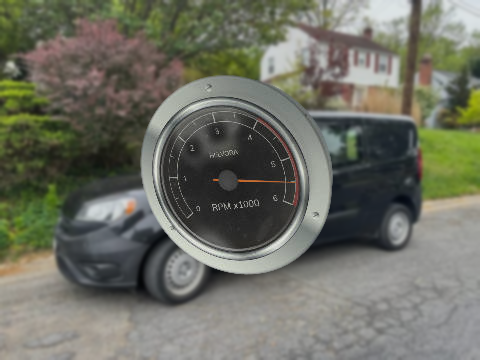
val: 5500
